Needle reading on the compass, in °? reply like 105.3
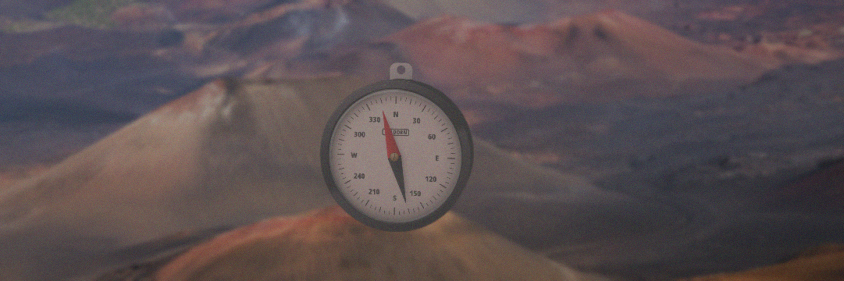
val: 345
